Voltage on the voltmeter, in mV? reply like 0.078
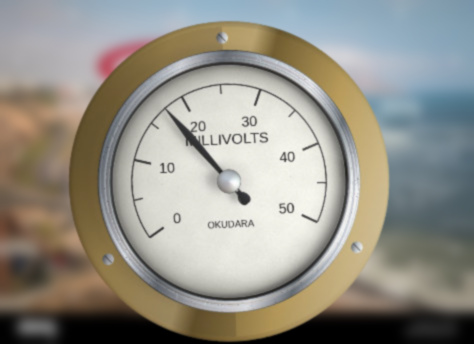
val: 17.5
